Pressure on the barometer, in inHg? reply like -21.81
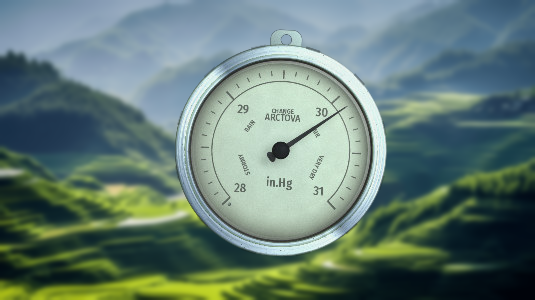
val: 30.1
